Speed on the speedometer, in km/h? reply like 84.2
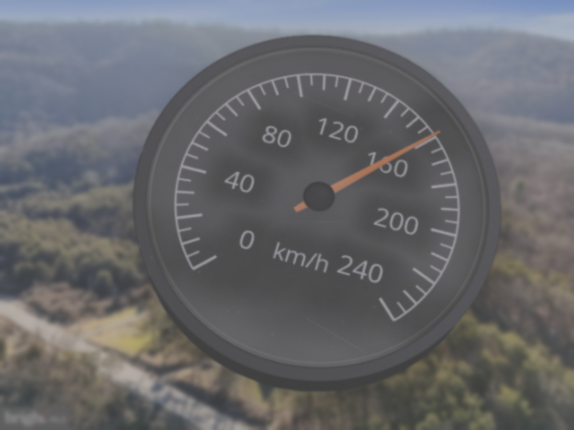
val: 160
